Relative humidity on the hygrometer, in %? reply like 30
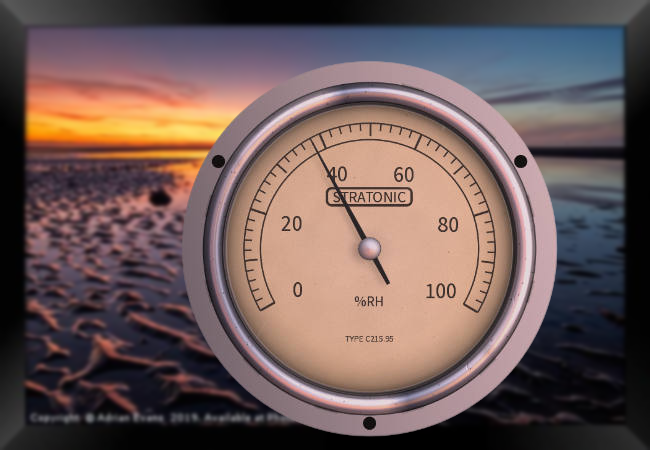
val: 38
